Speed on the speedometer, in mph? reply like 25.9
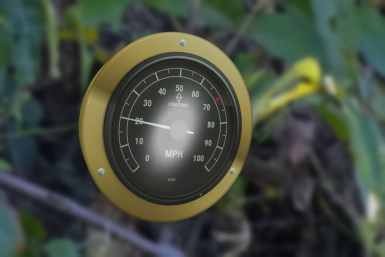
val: 20
